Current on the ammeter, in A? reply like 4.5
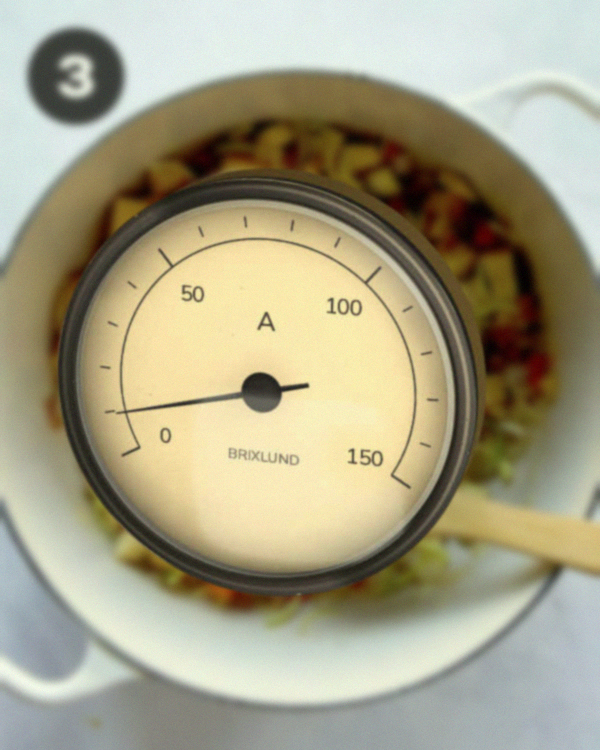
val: 10
